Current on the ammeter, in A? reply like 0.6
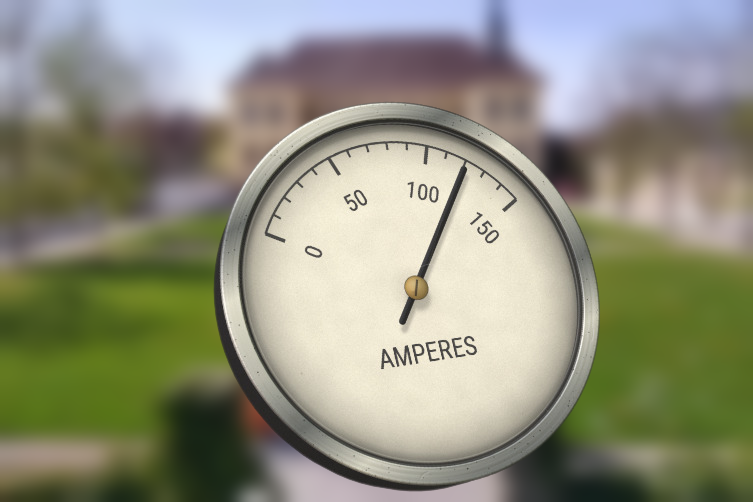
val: 120
